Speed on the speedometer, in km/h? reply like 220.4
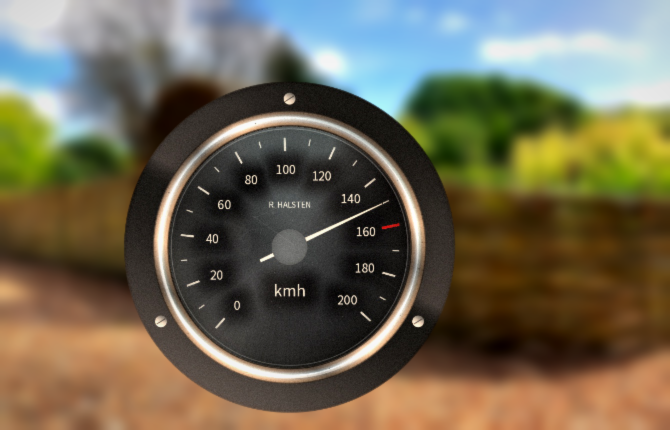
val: 150
